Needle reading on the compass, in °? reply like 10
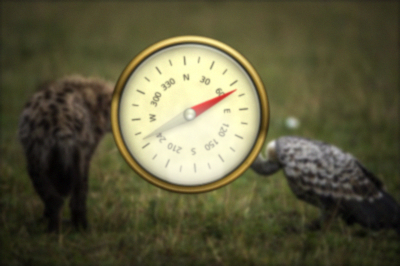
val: 67.5
